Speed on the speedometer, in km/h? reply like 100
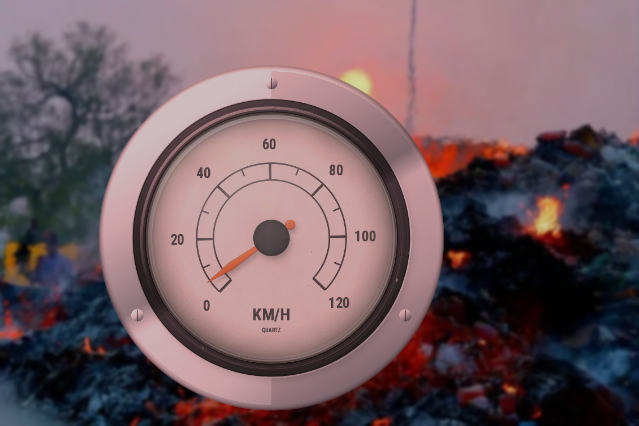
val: 5
